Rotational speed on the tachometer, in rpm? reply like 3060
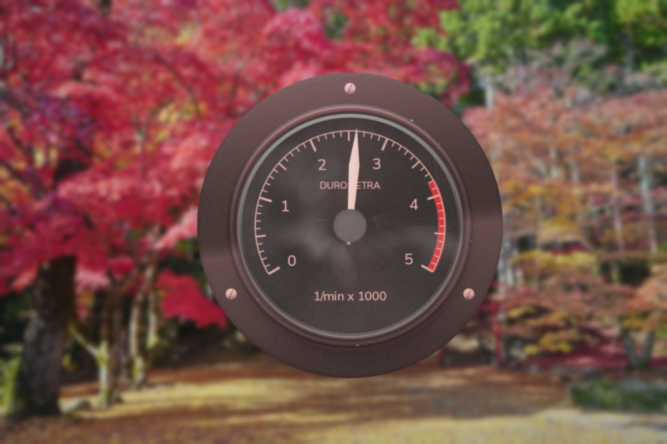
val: 2600
